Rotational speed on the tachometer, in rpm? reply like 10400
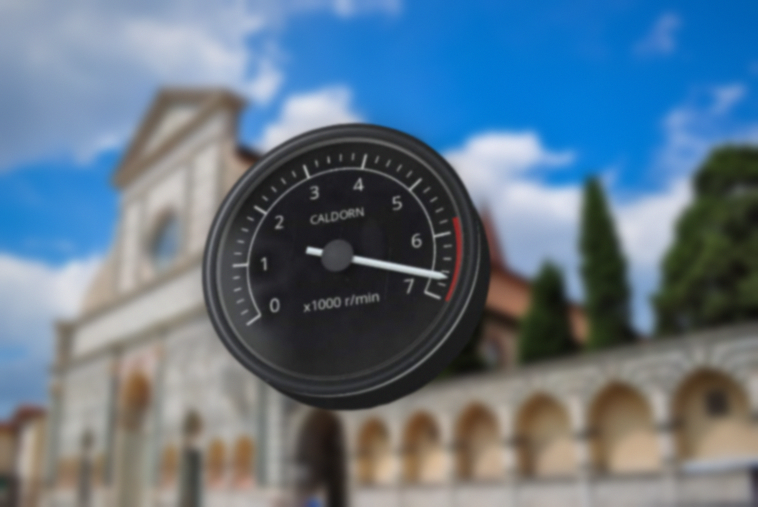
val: 6700
